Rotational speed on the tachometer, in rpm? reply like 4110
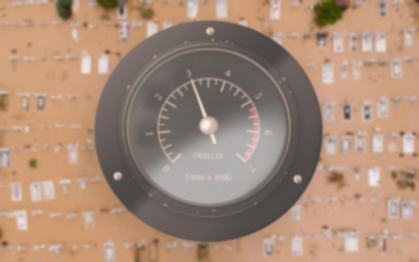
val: 3000
